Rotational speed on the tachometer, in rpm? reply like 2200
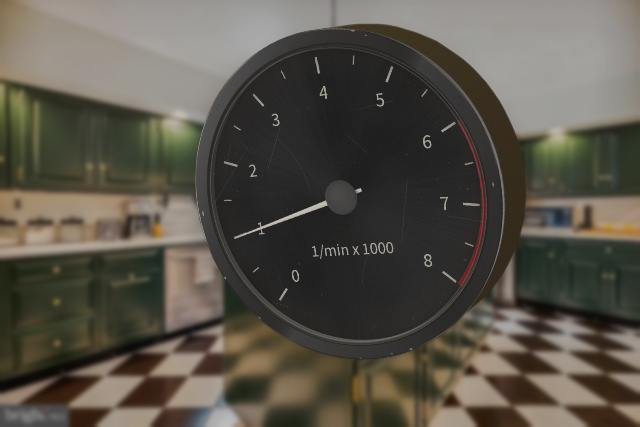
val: 1000
